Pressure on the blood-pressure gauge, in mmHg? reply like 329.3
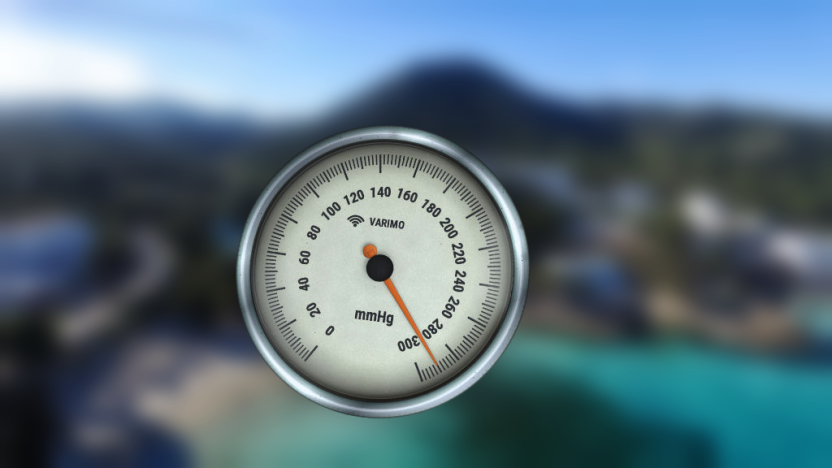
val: 290
